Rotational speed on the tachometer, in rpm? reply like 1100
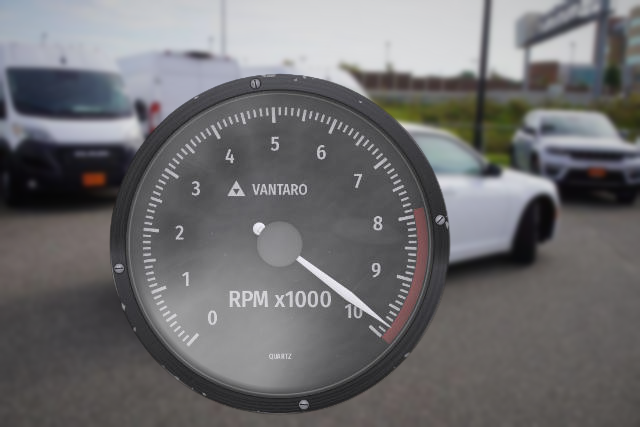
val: 9800
